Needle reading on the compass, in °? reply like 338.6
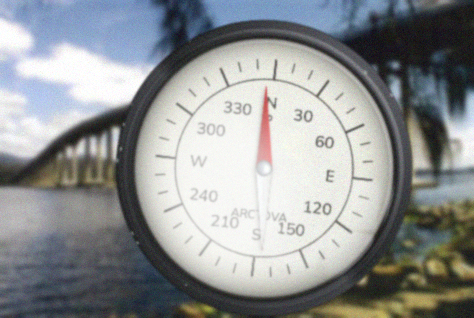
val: 355
